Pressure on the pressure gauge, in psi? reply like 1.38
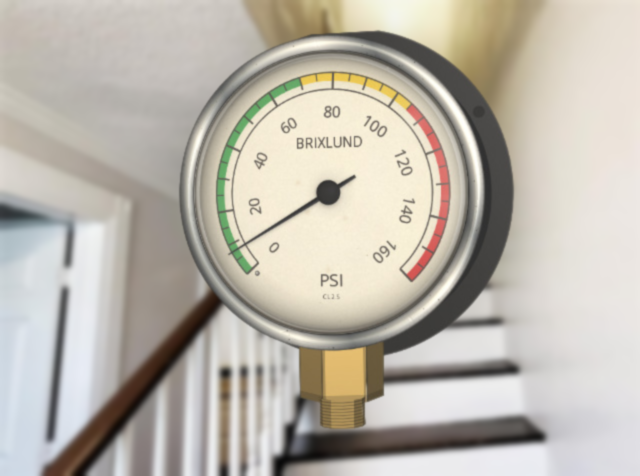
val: 7.5
